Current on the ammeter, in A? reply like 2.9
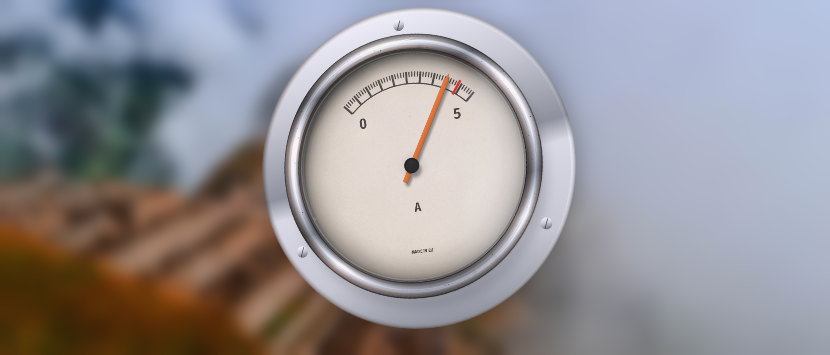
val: 4
